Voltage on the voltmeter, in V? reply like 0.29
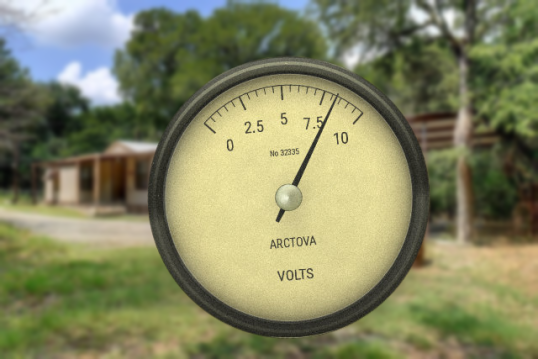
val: 8.25
